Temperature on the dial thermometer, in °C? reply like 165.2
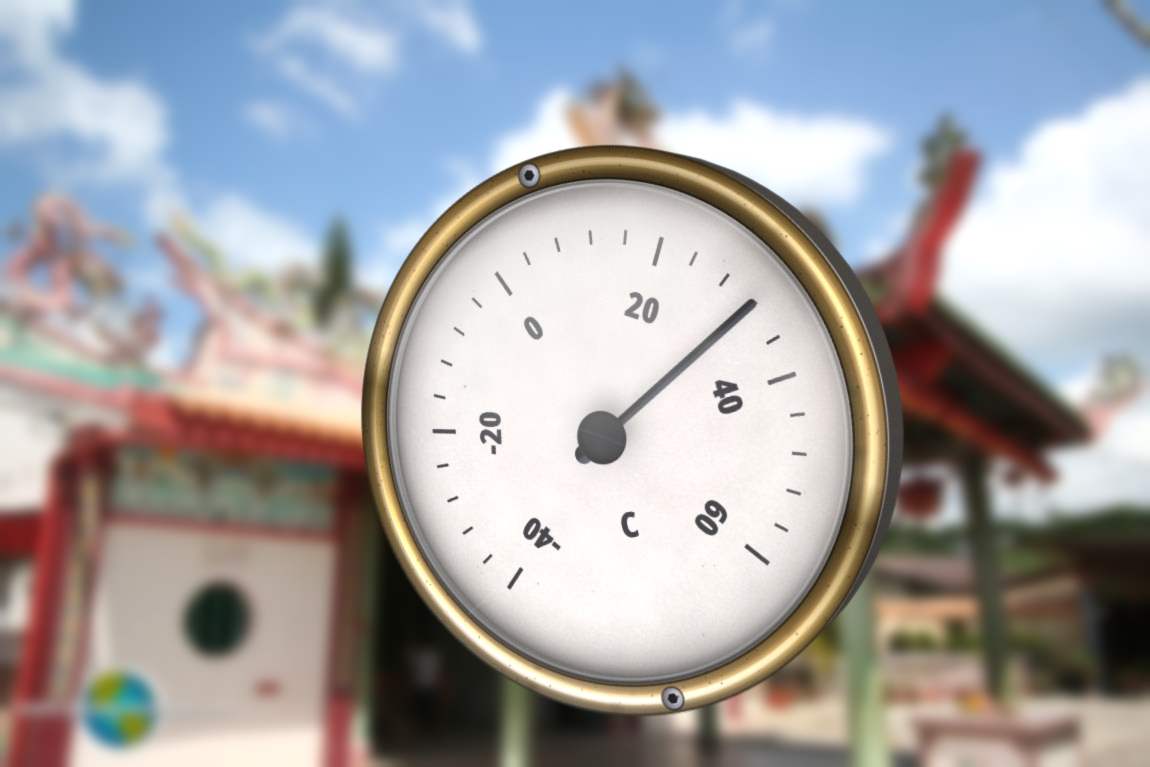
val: 32
